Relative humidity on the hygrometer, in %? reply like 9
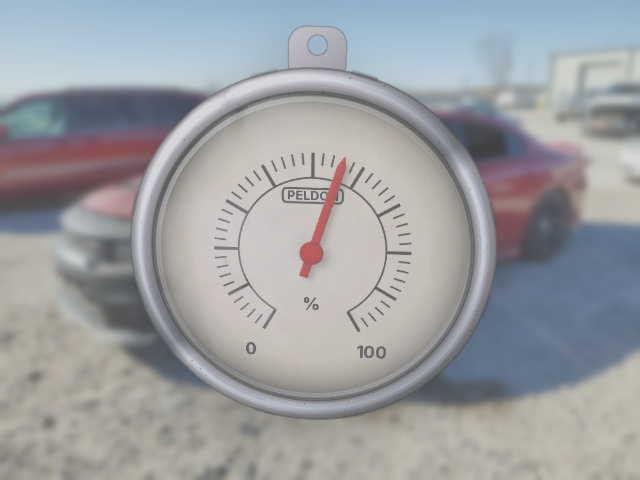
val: 56
